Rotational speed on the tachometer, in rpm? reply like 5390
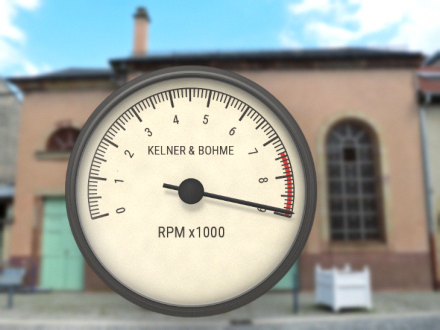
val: 8900
